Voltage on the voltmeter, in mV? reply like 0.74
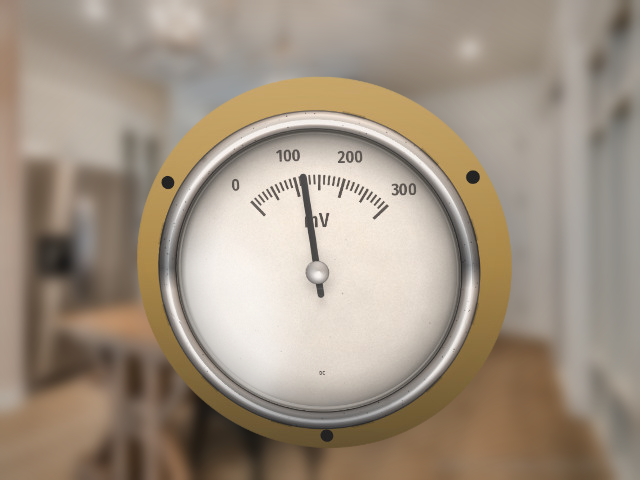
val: 120
